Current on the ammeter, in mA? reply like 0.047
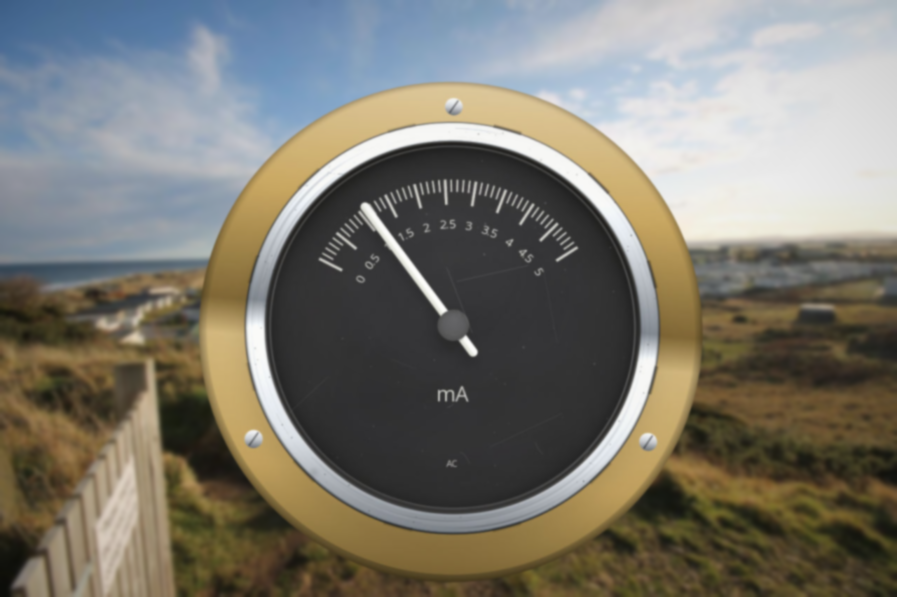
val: 1.1
